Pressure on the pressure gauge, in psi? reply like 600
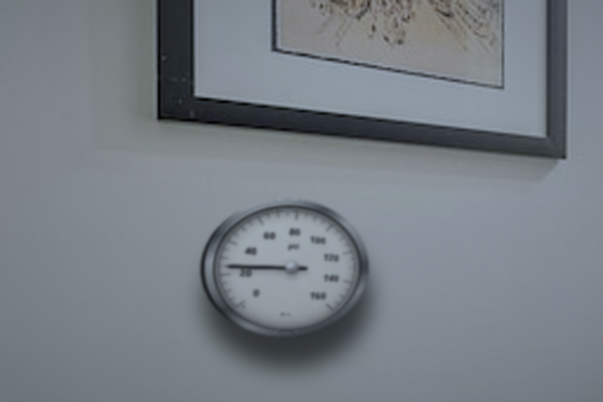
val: 25
